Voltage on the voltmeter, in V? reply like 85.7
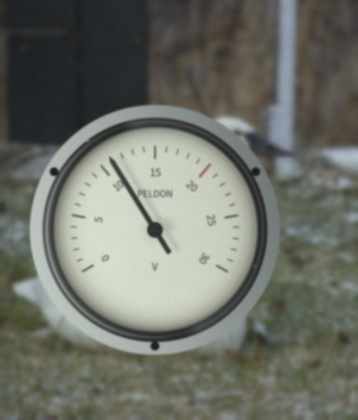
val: 11
